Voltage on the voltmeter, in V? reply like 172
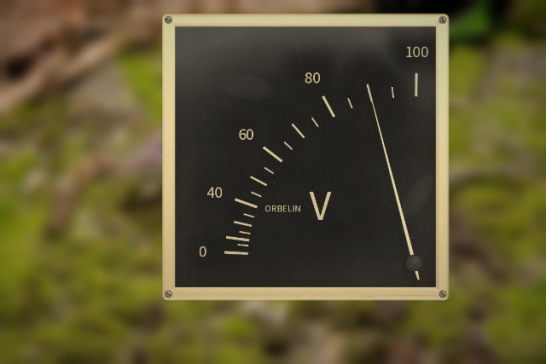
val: 90
